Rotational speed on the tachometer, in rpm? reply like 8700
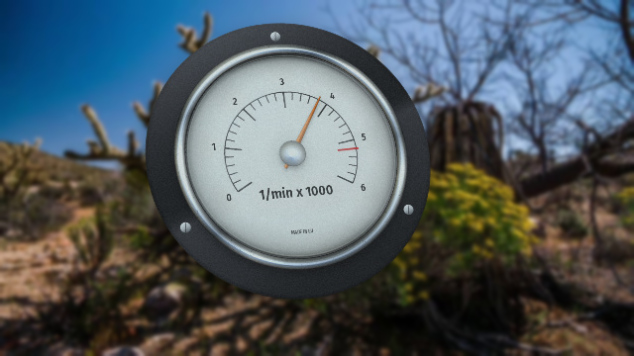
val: 3800
